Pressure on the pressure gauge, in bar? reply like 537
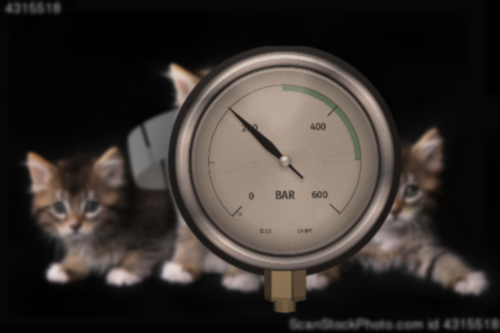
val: 200
